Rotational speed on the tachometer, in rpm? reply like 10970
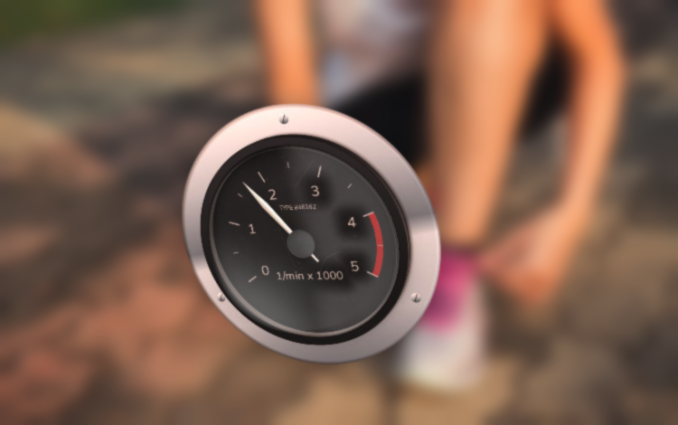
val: 1750
